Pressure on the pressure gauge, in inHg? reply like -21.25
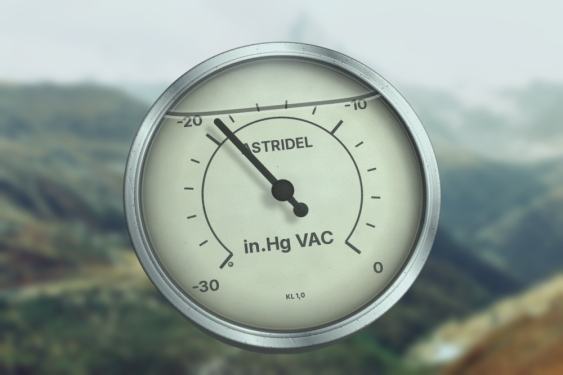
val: -19
